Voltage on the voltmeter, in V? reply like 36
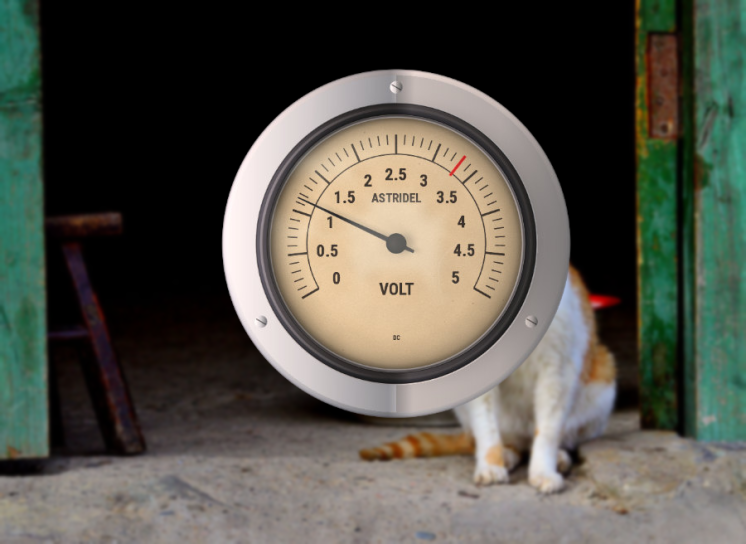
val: 1.15
